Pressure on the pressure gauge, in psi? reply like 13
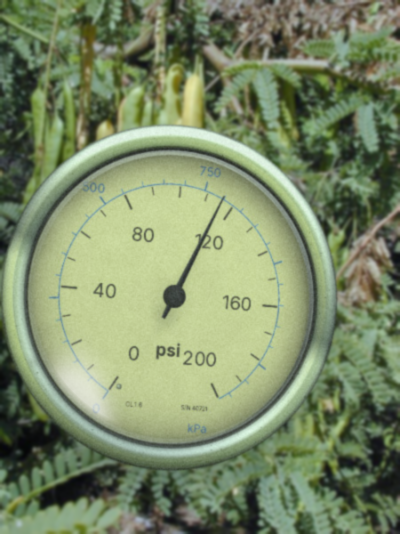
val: 115
